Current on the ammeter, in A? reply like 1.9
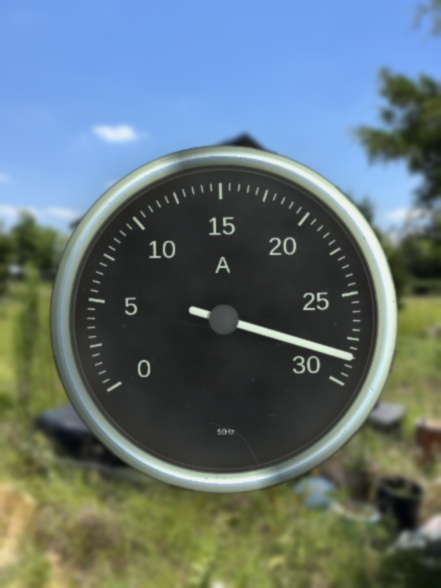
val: 28.5
